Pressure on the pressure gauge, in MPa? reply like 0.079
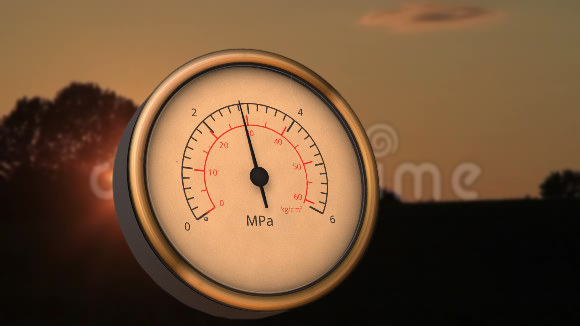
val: 2.8
